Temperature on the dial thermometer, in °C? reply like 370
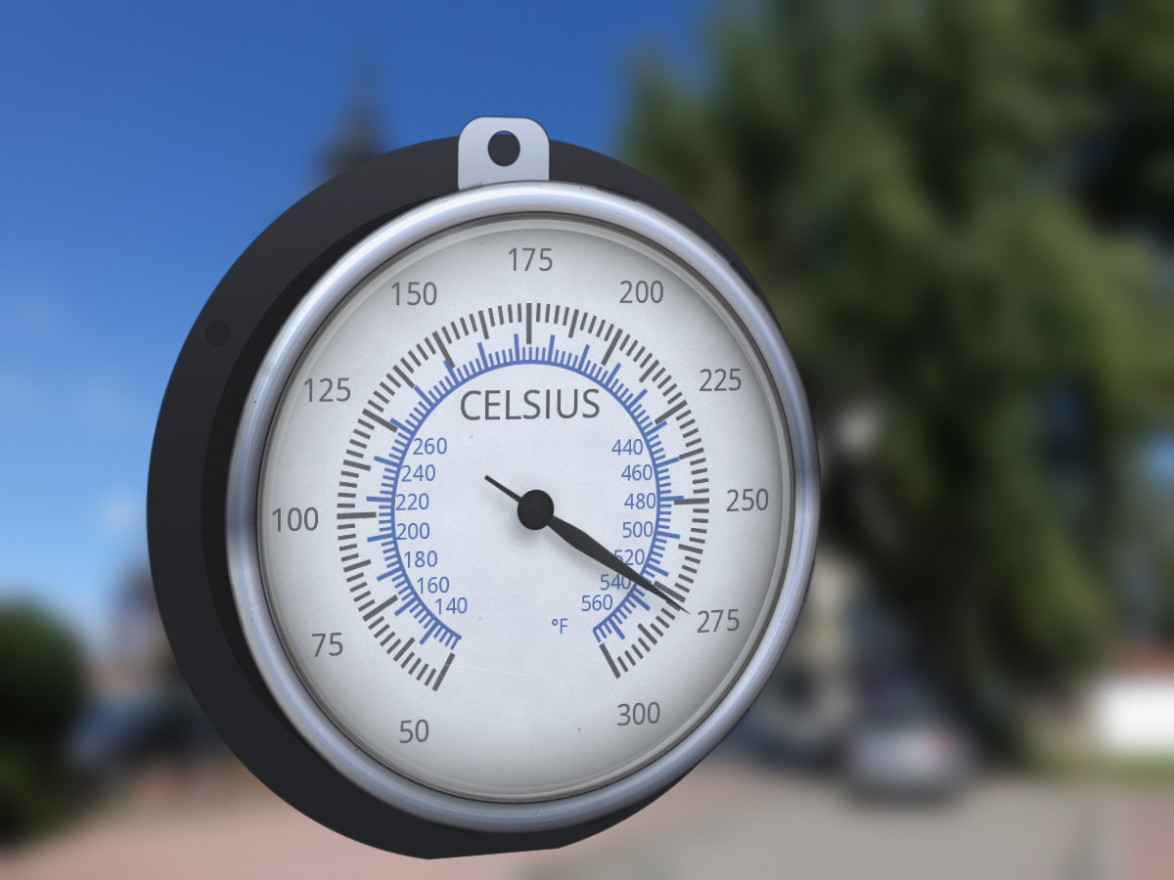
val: 277.5
